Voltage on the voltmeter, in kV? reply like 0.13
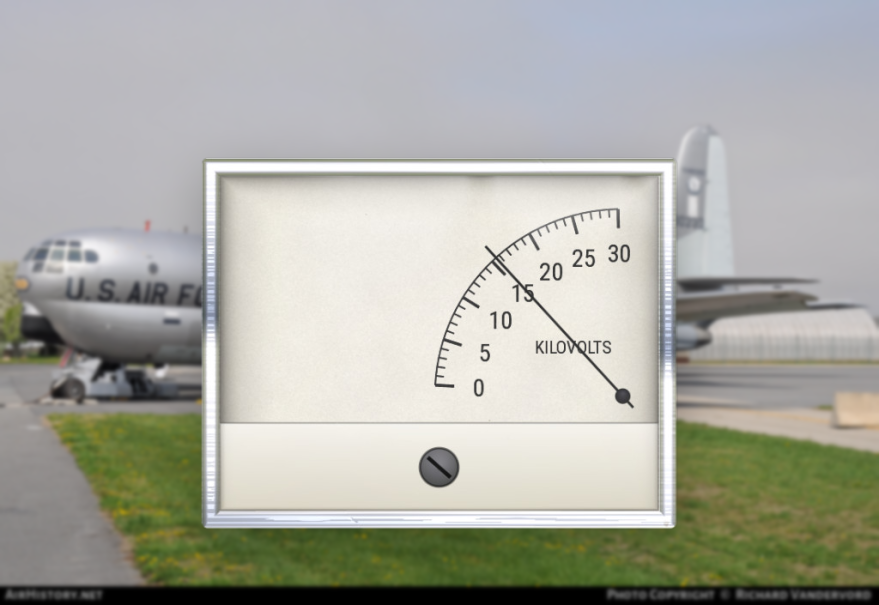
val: 15.5
